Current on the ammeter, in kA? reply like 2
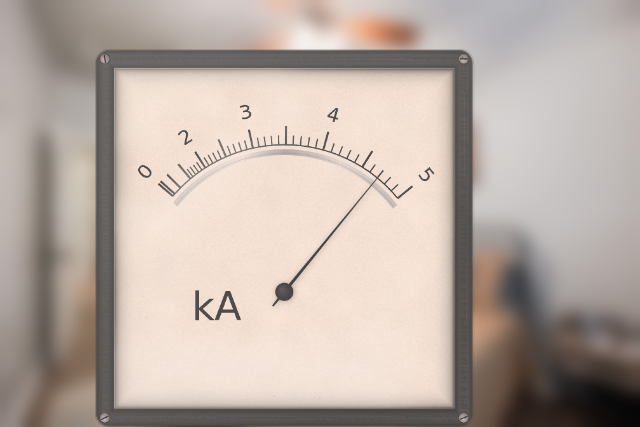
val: 4.7
